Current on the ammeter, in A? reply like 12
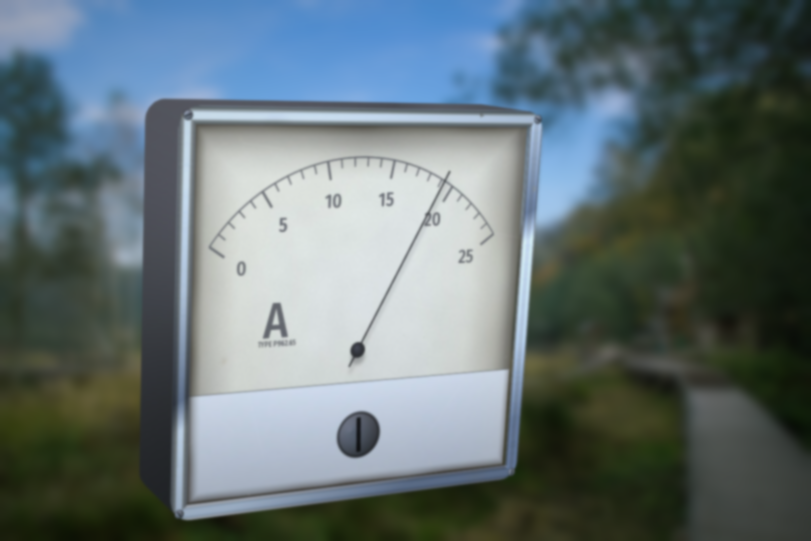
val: 19
